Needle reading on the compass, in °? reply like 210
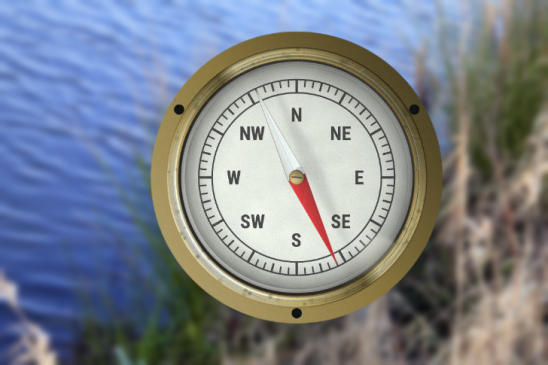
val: 155
